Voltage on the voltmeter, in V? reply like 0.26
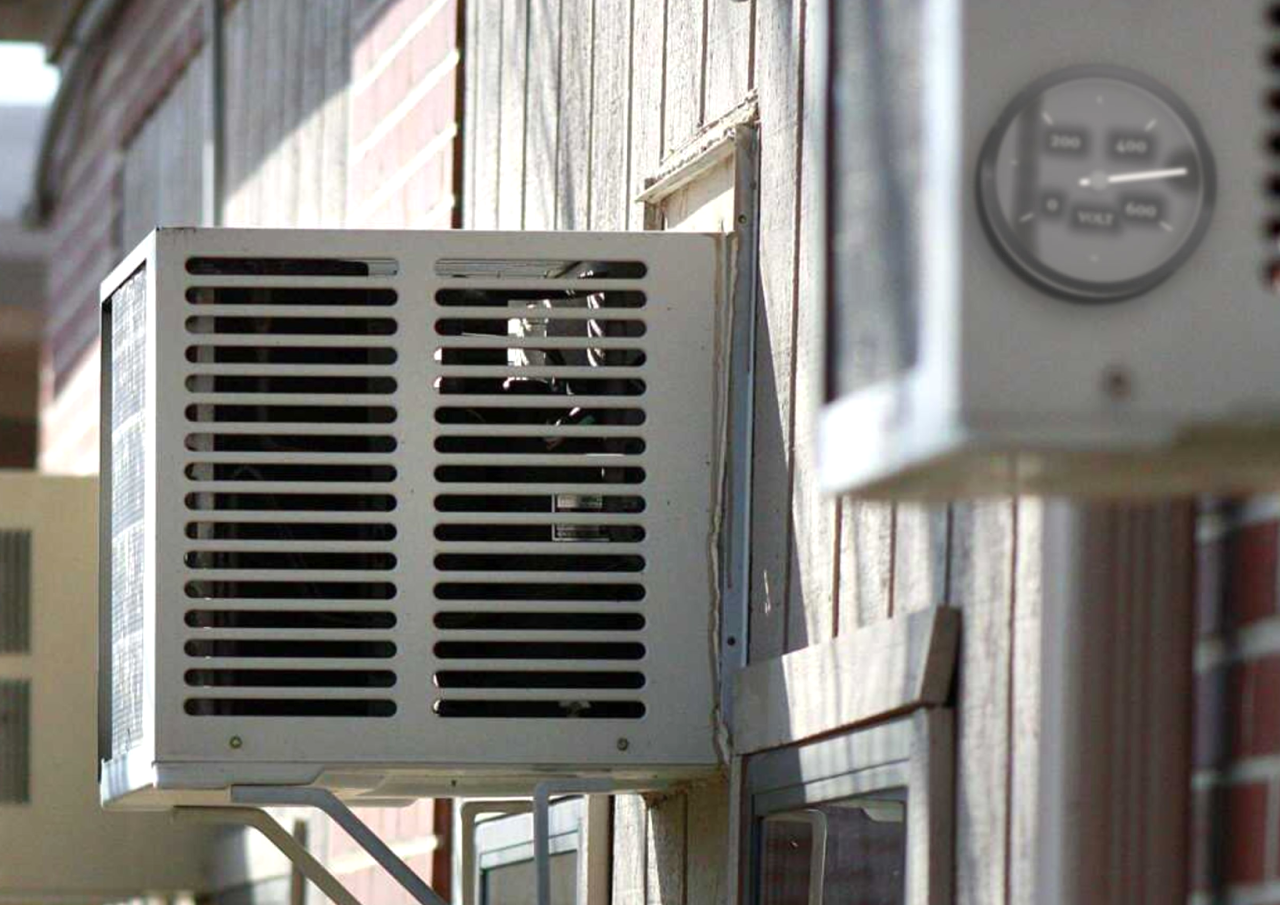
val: 500
